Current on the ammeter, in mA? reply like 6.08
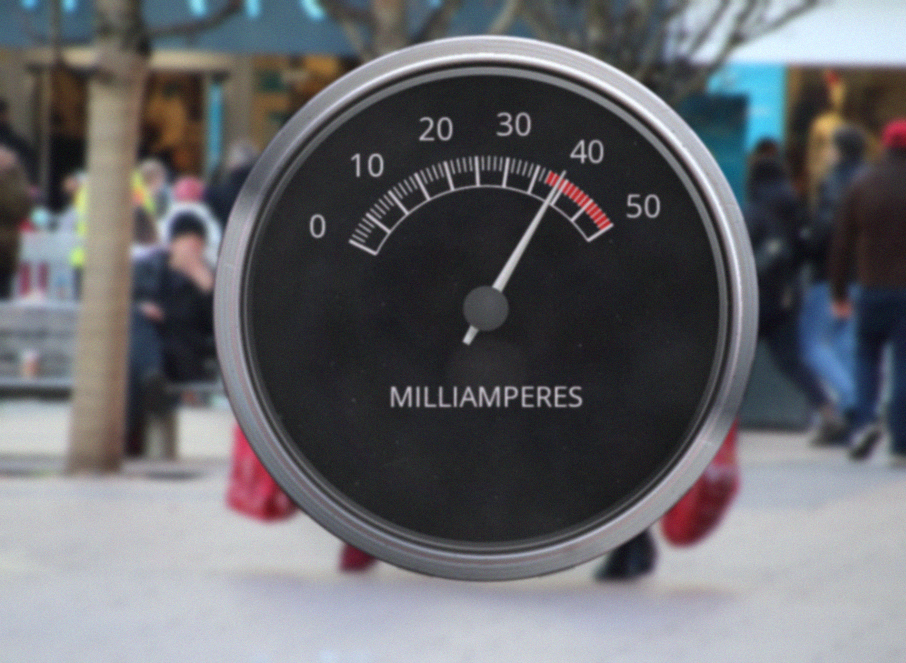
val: 39
